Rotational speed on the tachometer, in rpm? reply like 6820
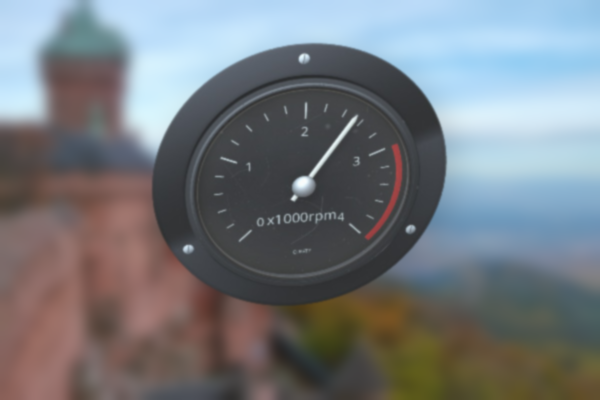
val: 2500
